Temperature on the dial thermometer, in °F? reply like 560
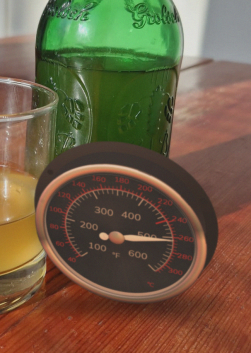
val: 500
